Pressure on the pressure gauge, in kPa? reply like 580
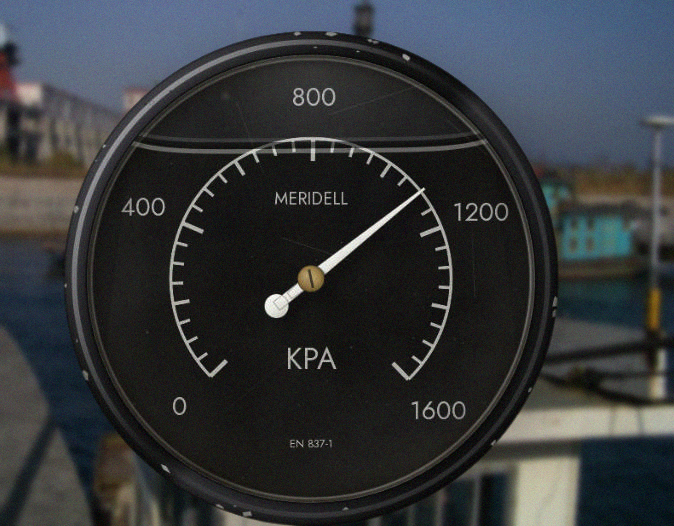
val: 1100
